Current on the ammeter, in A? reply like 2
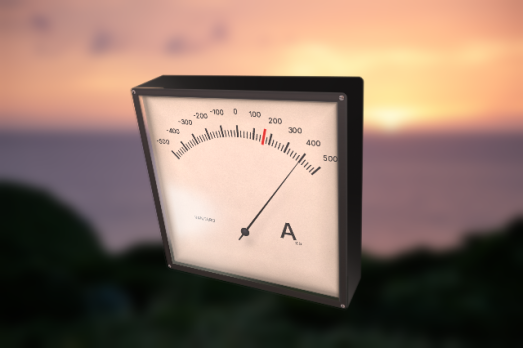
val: 400
